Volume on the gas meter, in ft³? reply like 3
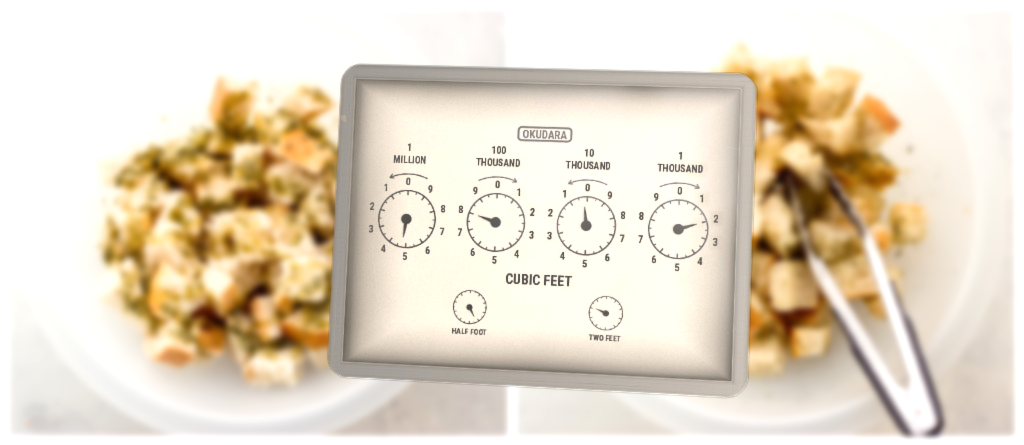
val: 480200
